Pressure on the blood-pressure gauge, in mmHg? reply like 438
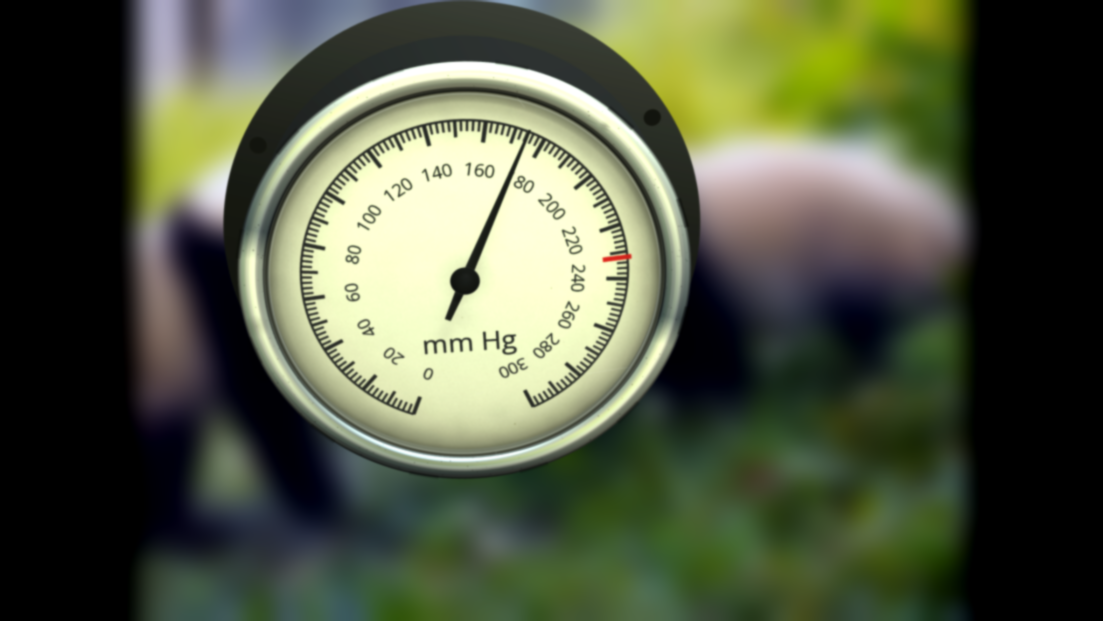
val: 174
